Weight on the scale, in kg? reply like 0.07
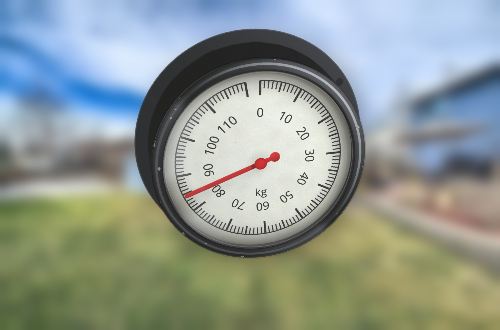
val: 85
